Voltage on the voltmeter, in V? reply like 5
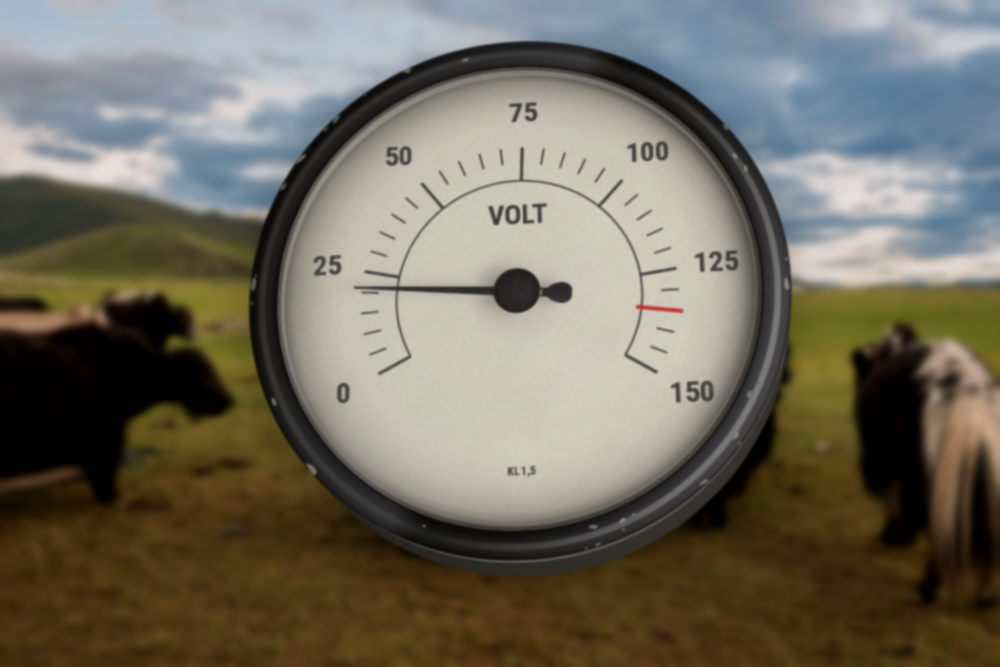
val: 20
